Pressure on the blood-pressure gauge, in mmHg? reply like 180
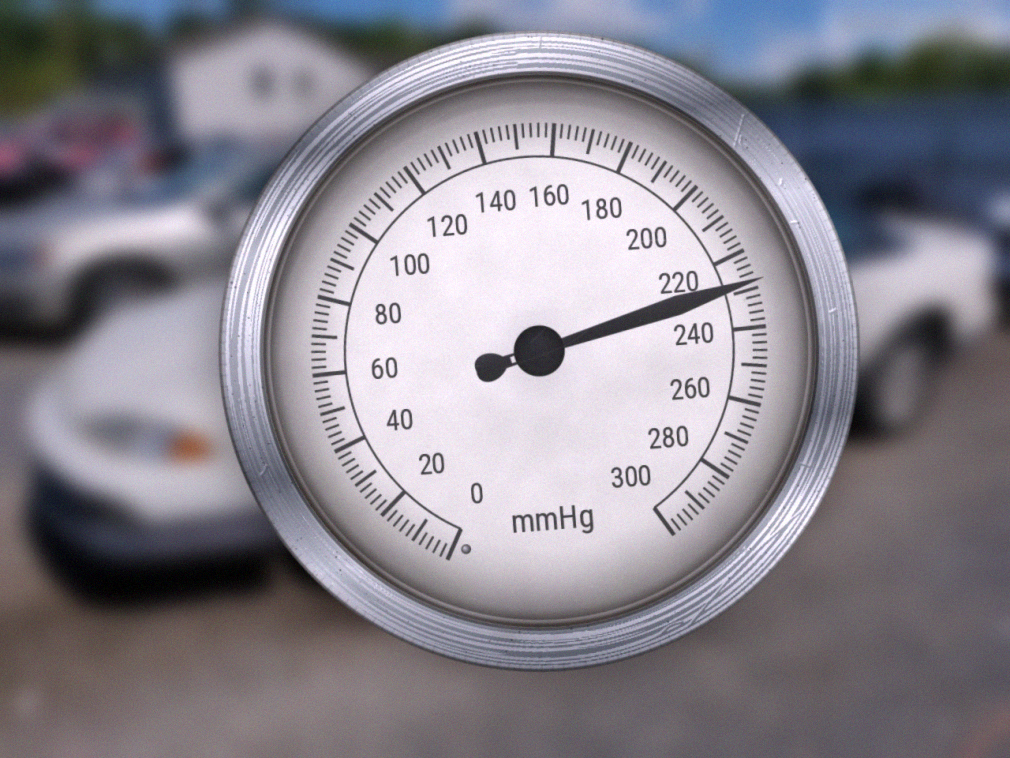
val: 228
